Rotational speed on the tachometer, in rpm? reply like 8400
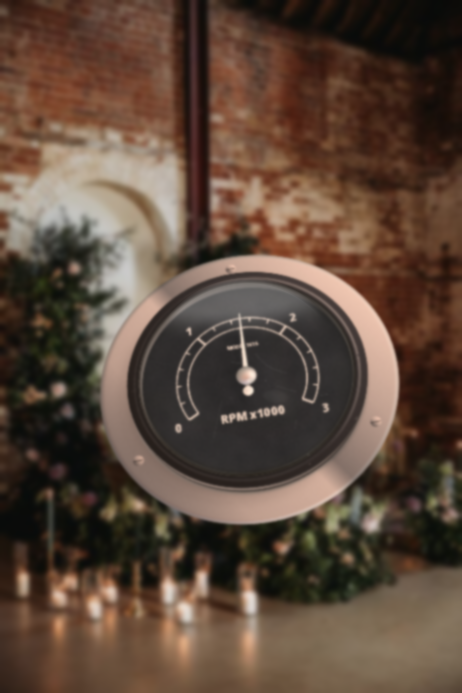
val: 1500
